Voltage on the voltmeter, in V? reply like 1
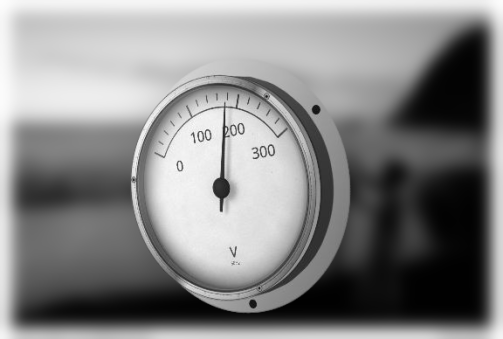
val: 180
